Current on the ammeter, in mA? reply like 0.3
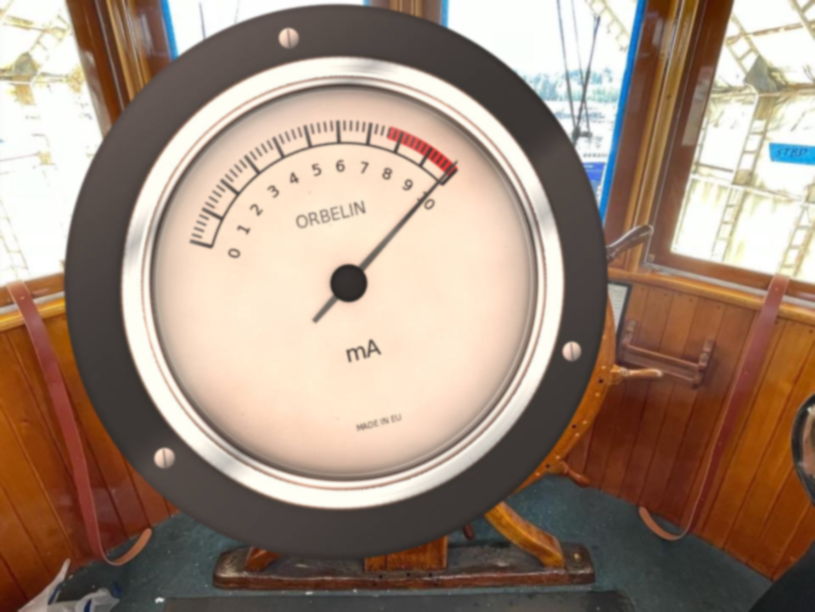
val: 9.8
